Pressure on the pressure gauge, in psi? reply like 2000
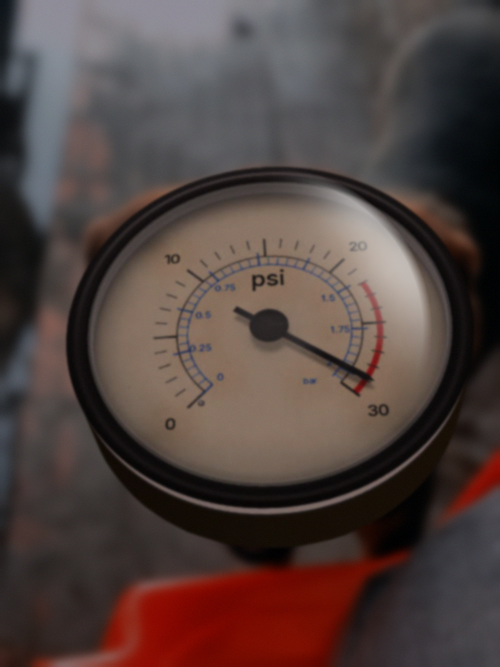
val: 29
